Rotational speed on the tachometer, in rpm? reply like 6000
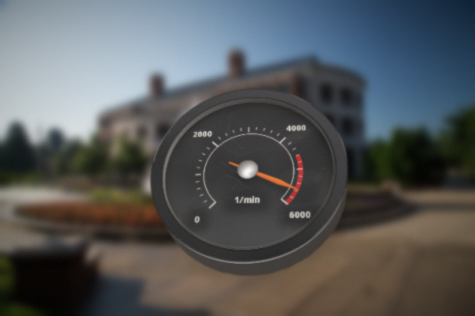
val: 5600
